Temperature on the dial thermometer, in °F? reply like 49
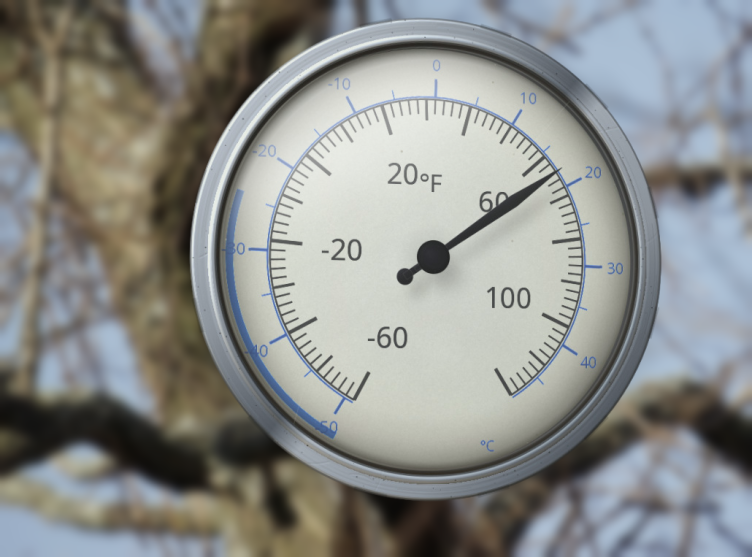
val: 64
